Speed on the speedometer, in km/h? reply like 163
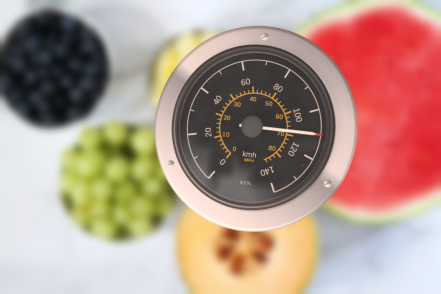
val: 110
